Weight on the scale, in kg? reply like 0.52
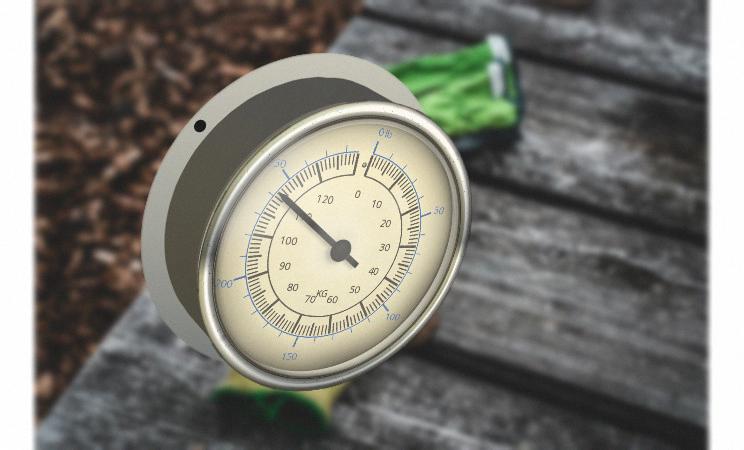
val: 110
